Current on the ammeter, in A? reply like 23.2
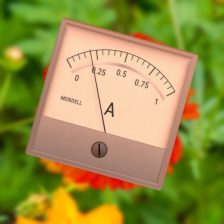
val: 0.2
